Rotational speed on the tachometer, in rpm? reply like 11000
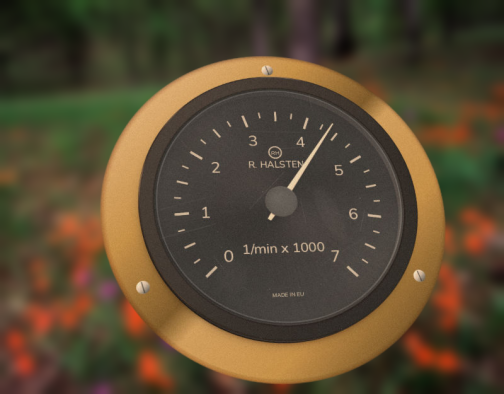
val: 4375
